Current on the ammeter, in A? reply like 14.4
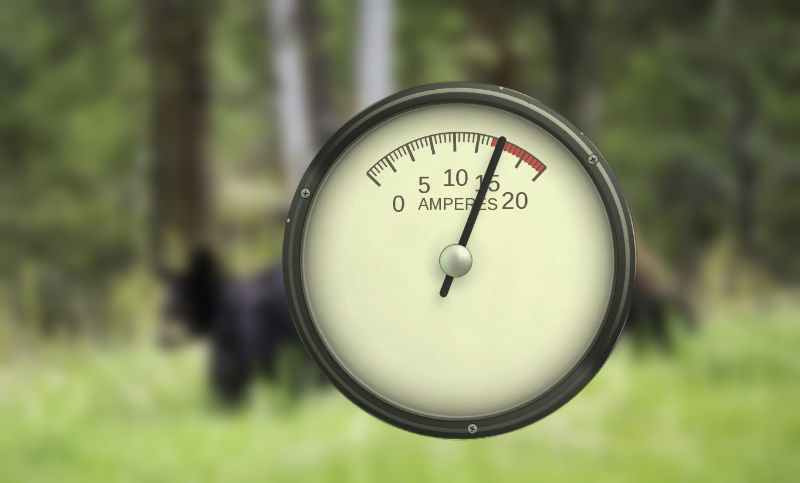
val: 15
